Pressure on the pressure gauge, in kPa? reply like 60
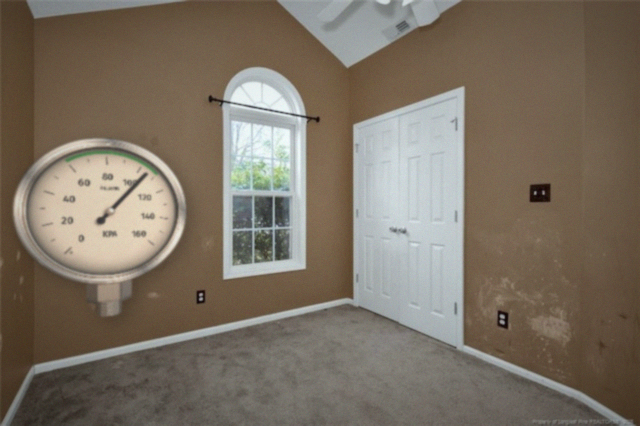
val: 105
